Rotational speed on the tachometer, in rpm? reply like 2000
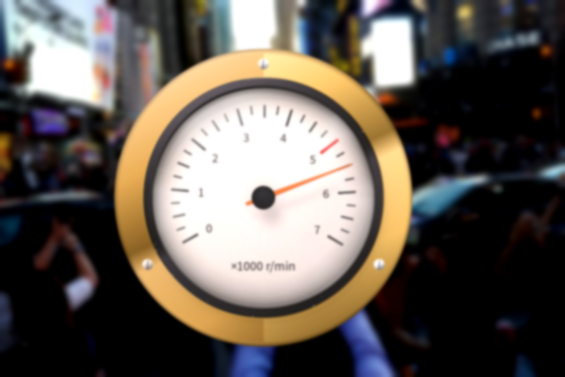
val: 5500
